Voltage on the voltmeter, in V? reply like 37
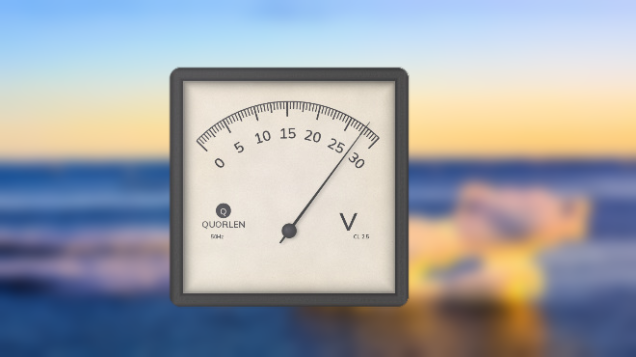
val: 27.5
